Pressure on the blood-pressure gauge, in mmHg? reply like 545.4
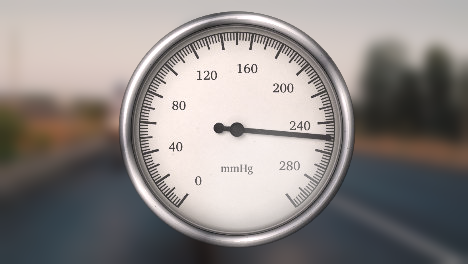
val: 250
